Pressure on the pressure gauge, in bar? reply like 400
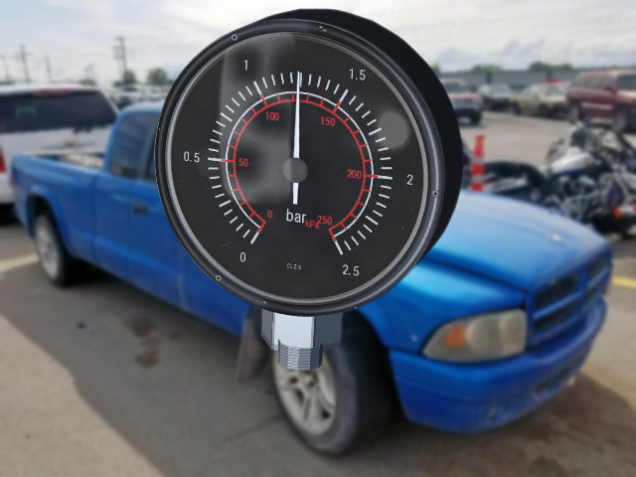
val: 1.25
